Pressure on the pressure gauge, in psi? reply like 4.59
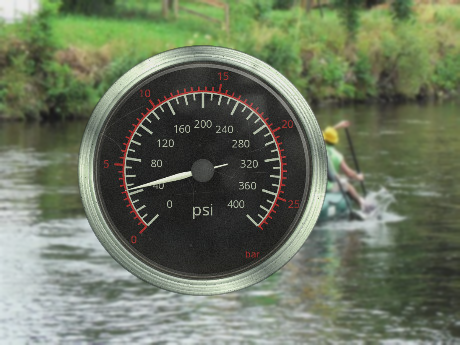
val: 45
